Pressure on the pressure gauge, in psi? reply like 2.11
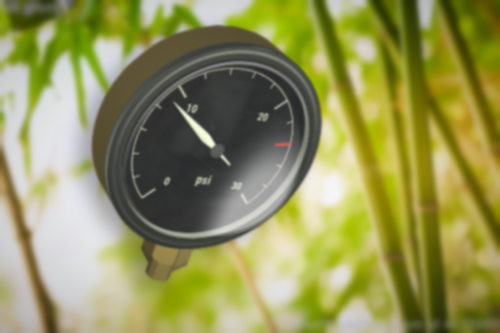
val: 9
